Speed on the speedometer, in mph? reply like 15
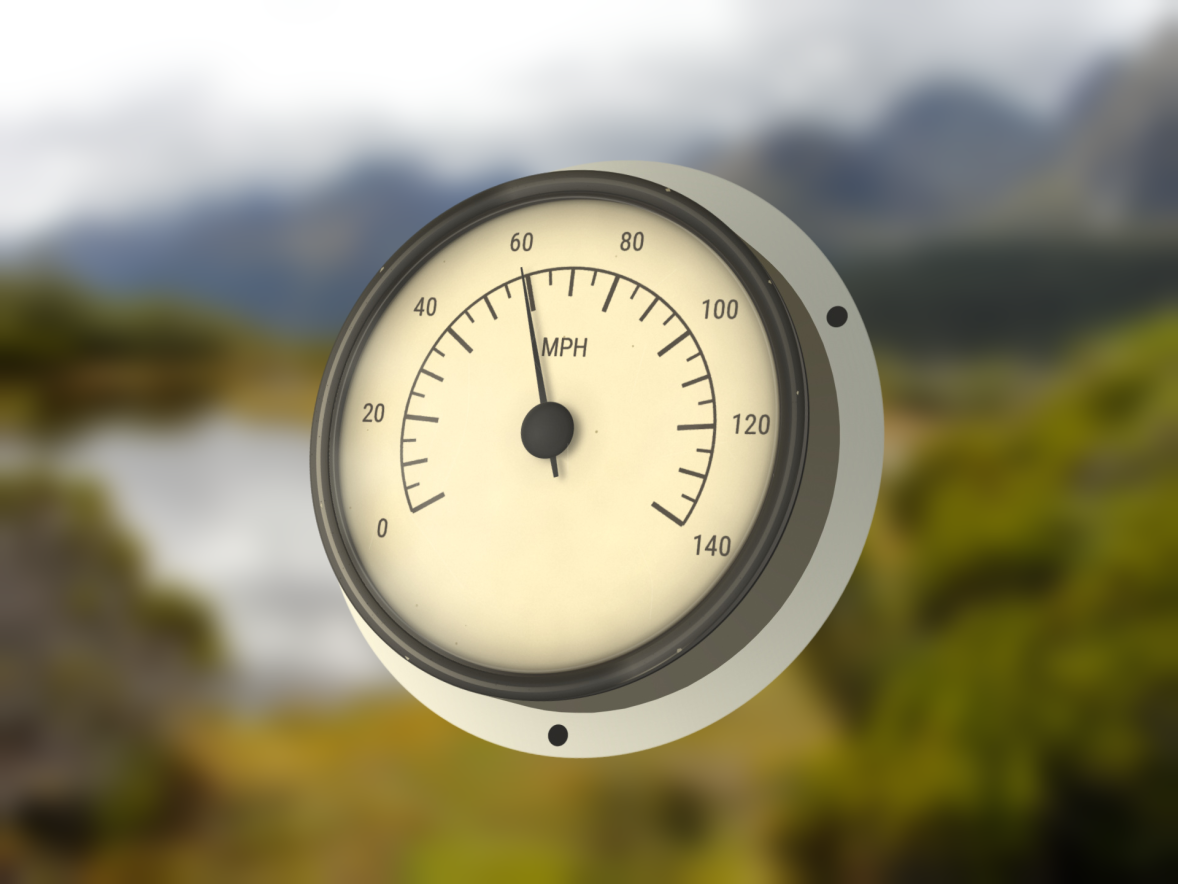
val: 60
